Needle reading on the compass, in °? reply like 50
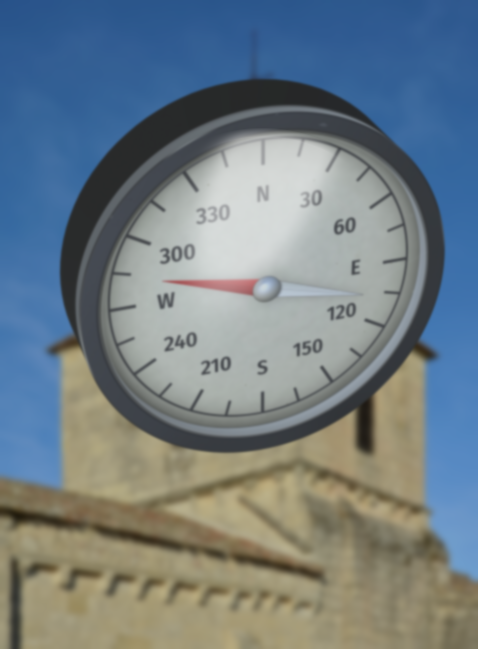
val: 285
